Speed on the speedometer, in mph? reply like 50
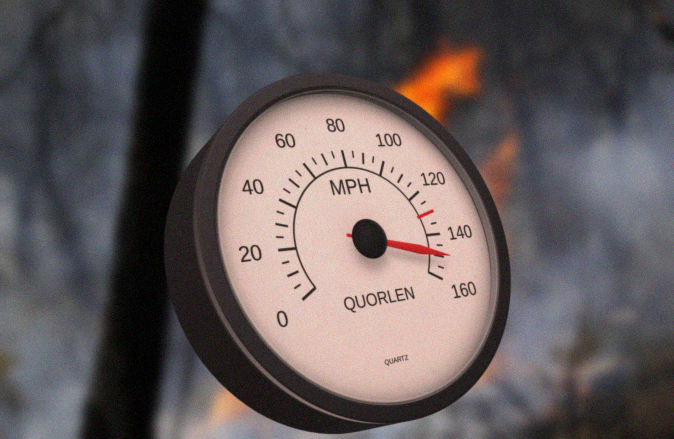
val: 150
